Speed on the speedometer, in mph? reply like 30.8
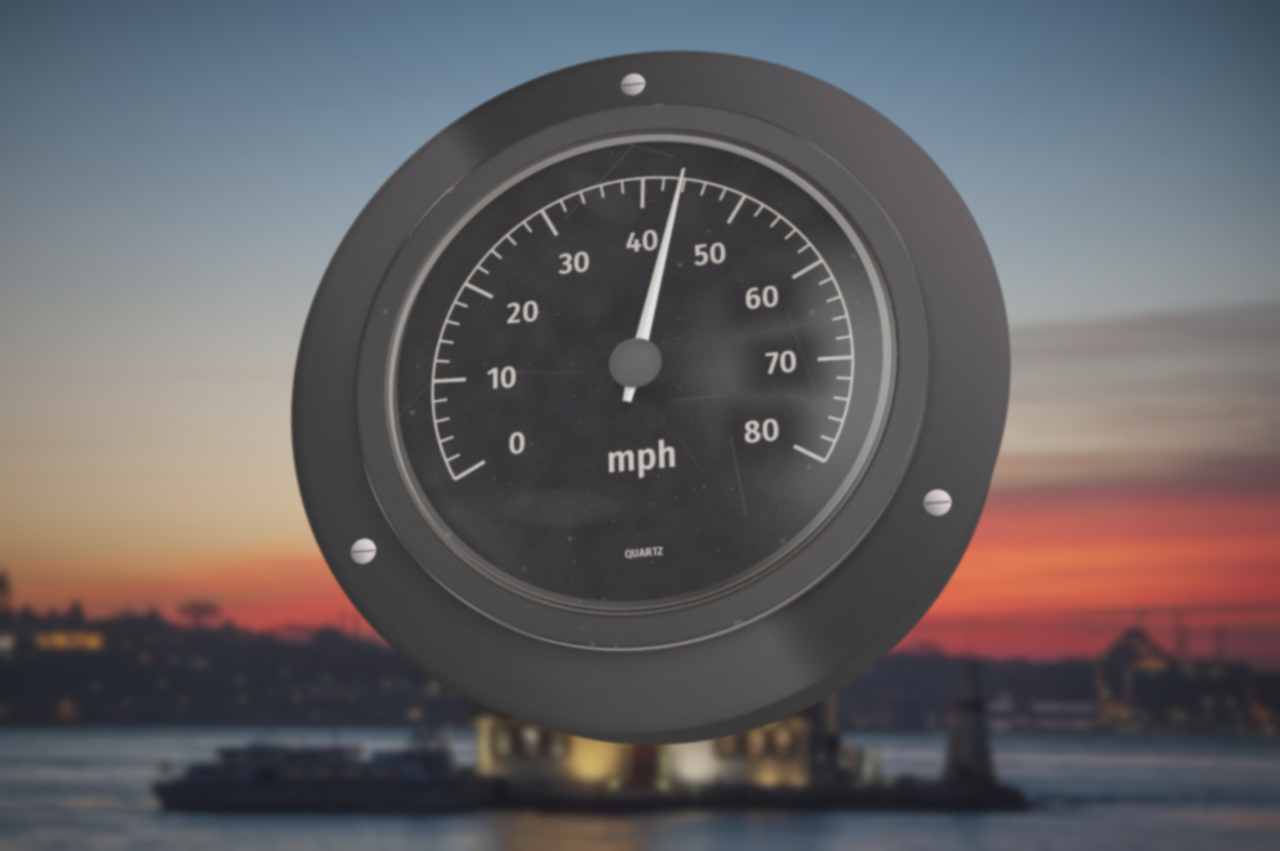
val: 44
